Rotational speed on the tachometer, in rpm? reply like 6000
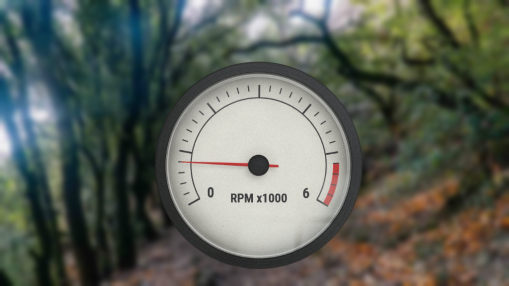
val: 800
